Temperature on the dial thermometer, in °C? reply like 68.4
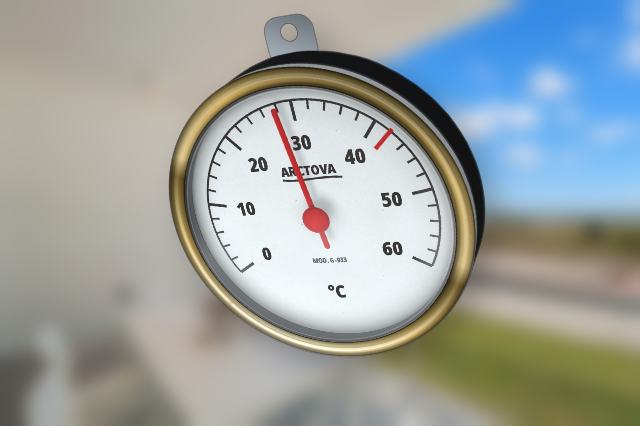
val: 28
